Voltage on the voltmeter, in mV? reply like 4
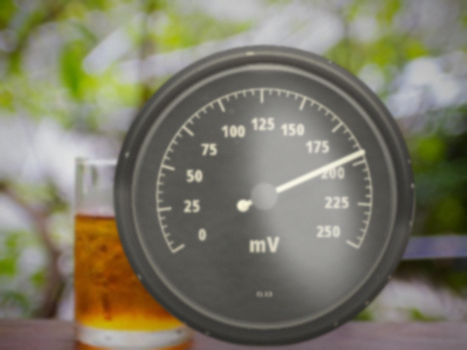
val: 195
